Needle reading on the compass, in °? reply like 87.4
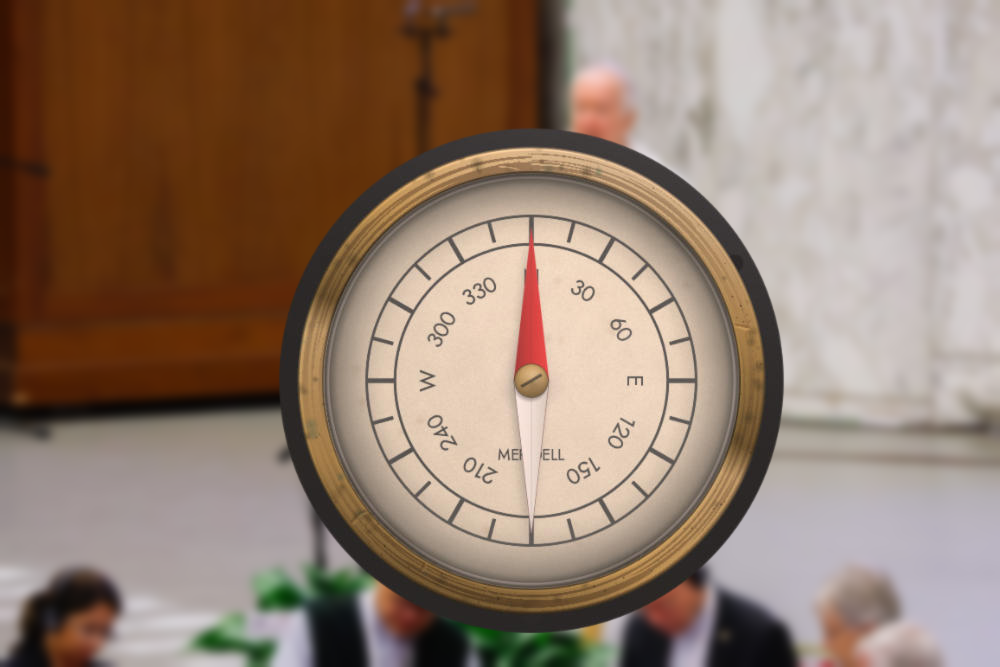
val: 0
